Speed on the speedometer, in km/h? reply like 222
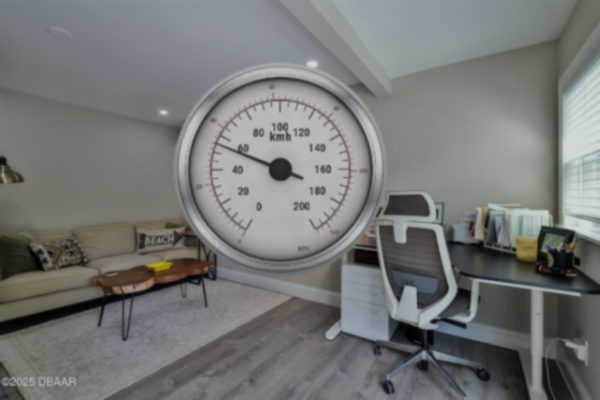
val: 55
